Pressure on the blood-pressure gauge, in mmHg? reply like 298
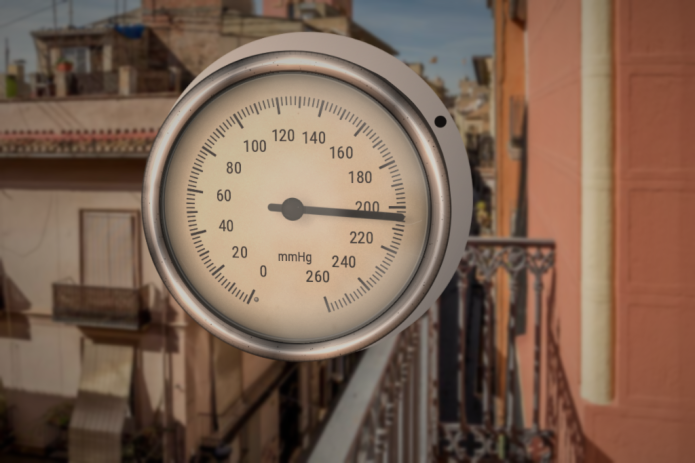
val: 204
